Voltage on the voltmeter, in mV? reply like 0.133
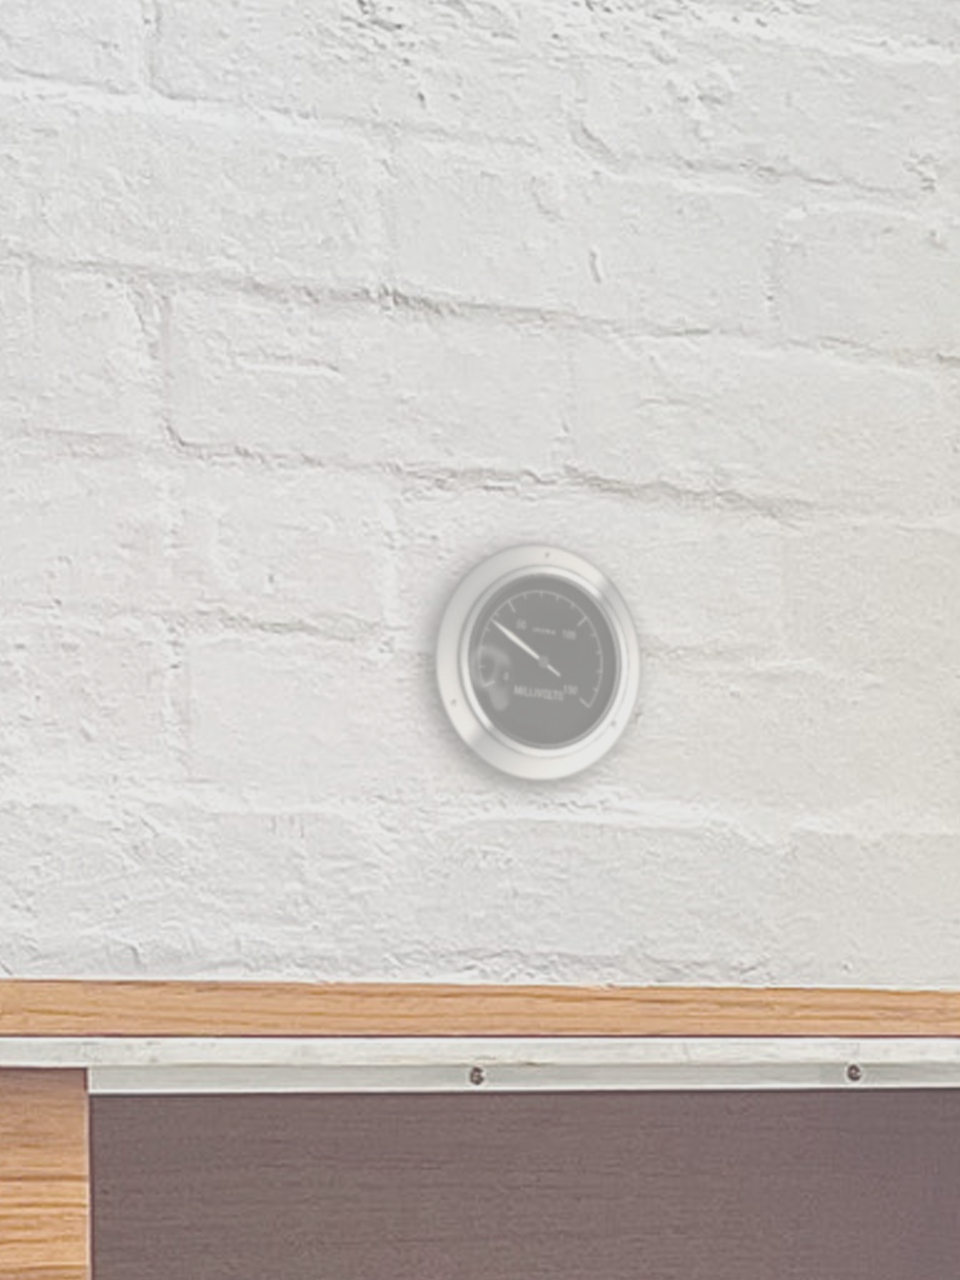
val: 35
